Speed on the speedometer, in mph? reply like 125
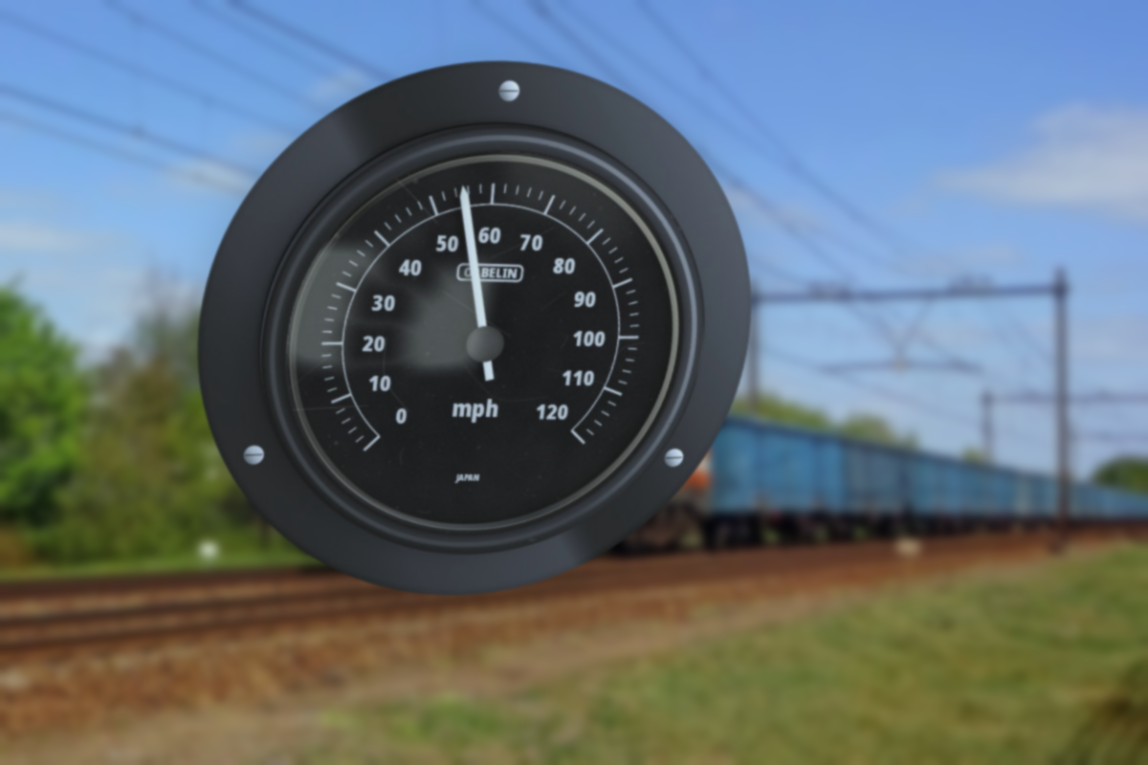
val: 55
